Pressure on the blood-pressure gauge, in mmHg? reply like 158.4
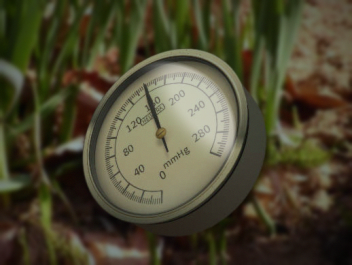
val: 160
